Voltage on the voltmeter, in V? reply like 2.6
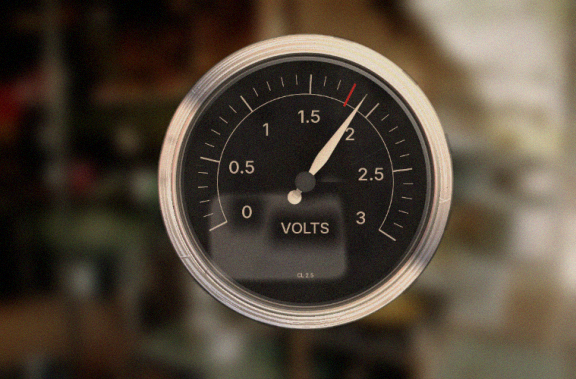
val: 1.9
